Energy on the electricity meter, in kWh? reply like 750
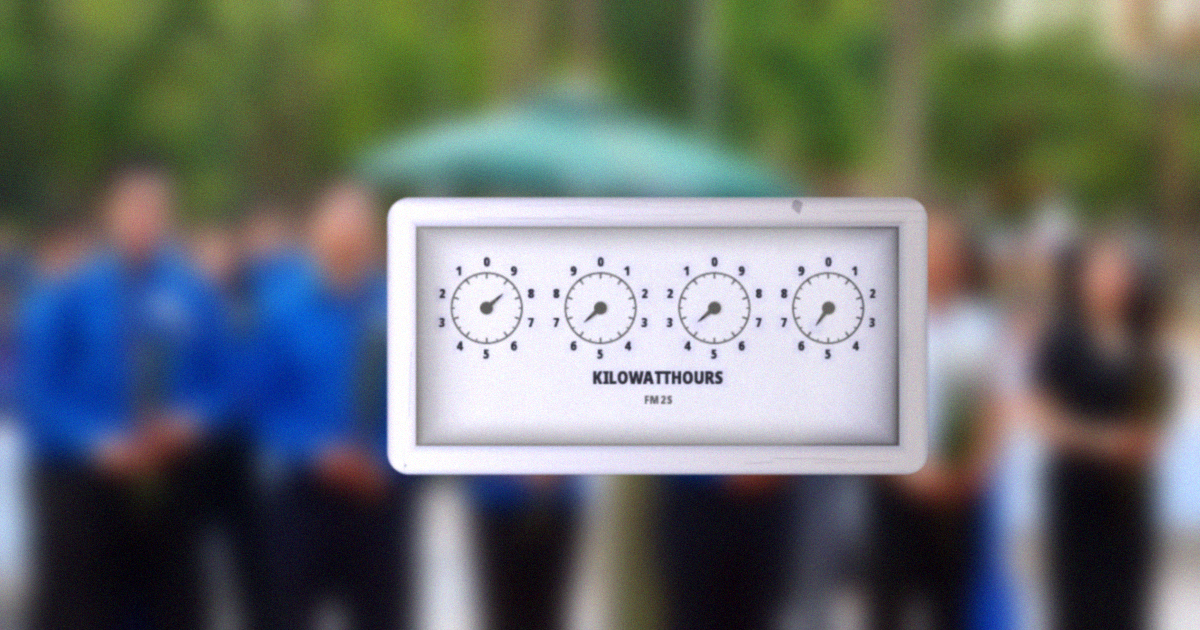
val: 8636
